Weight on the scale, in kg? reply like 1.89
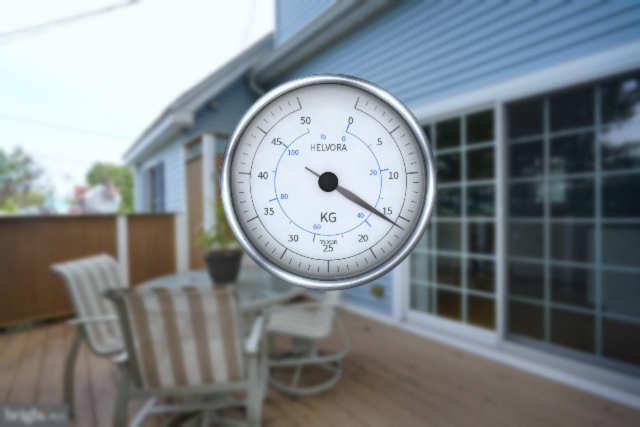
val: 16
